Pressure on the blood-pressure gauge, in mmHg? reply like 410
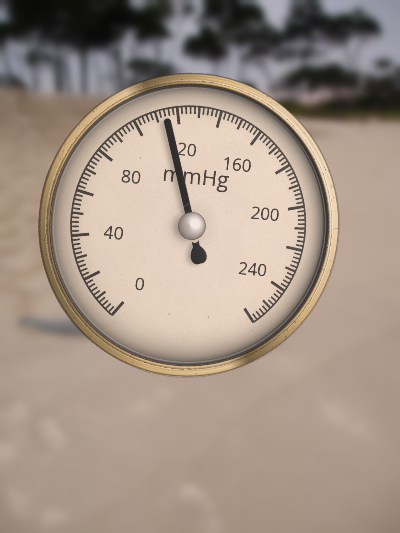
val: 114
